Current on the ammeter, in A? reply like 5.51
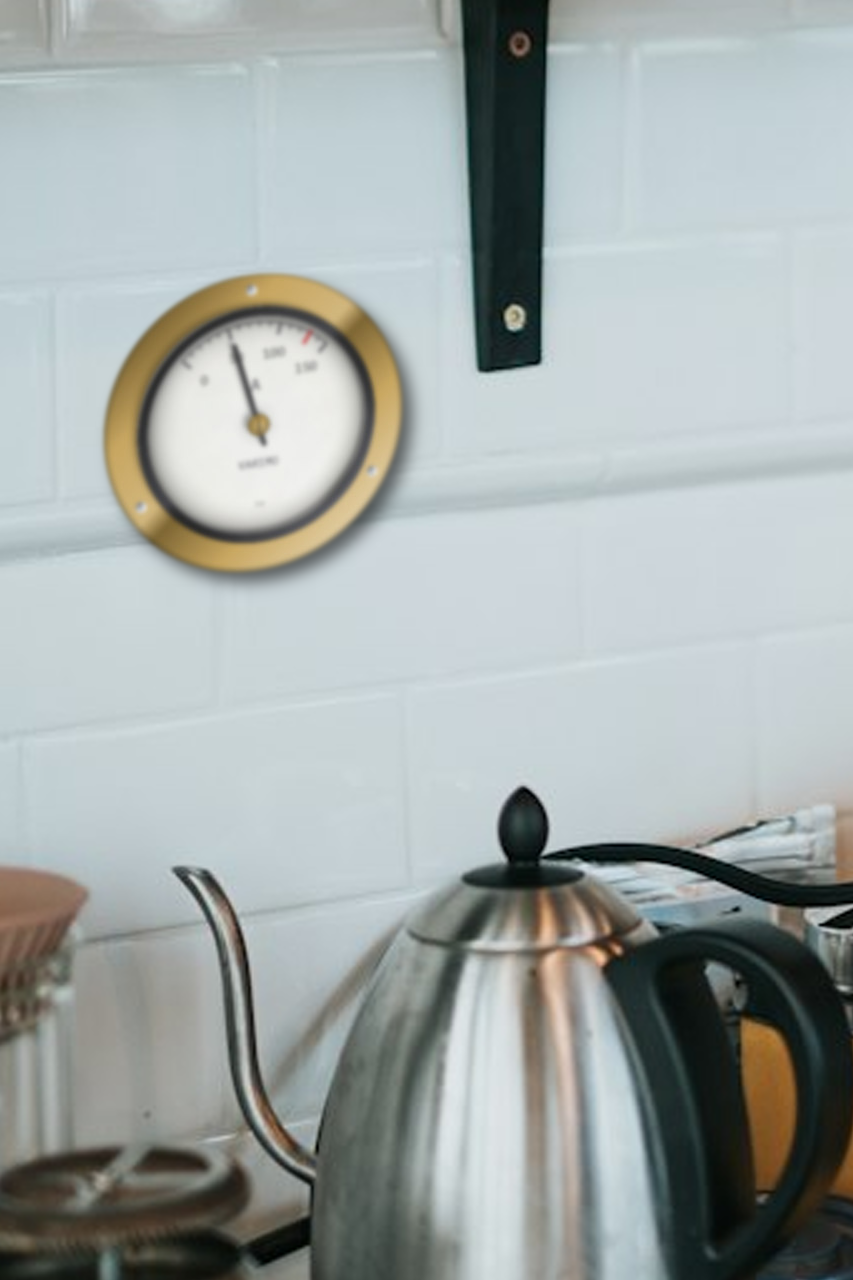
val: 50
